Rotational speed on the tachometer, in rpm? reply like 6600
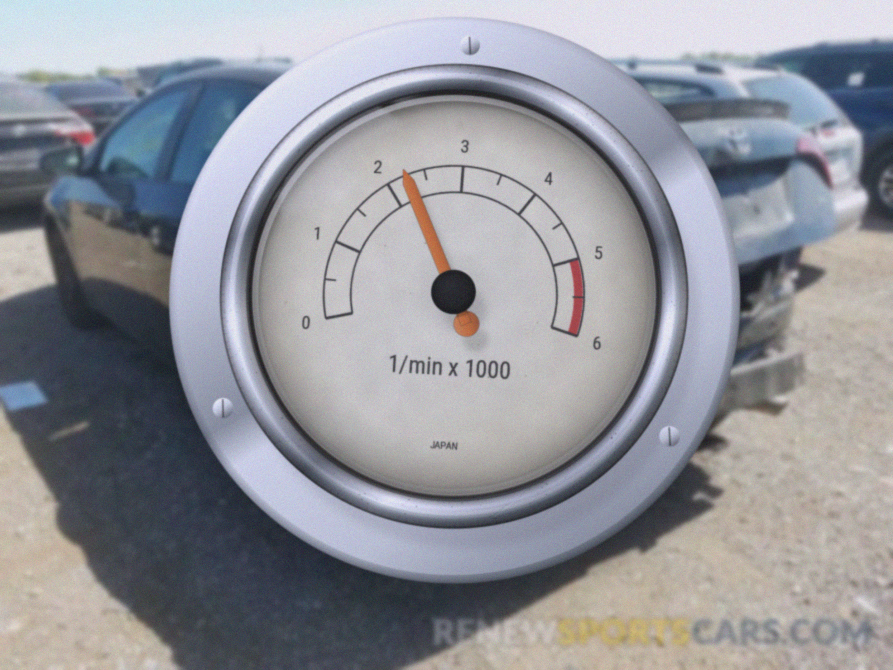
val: 2250
